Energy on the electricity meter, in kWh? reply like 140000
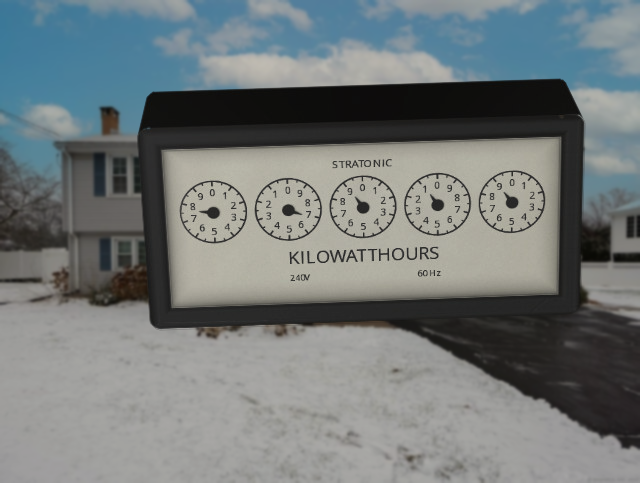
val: 76909
